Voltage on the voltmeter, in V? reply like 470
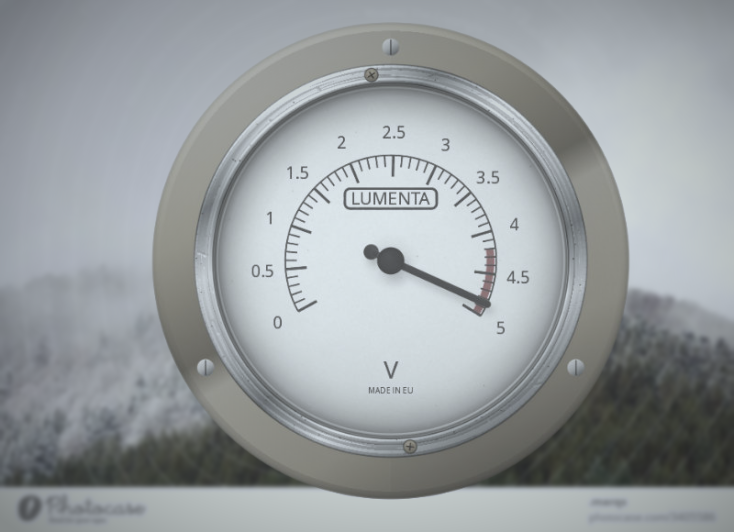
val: 4.85
